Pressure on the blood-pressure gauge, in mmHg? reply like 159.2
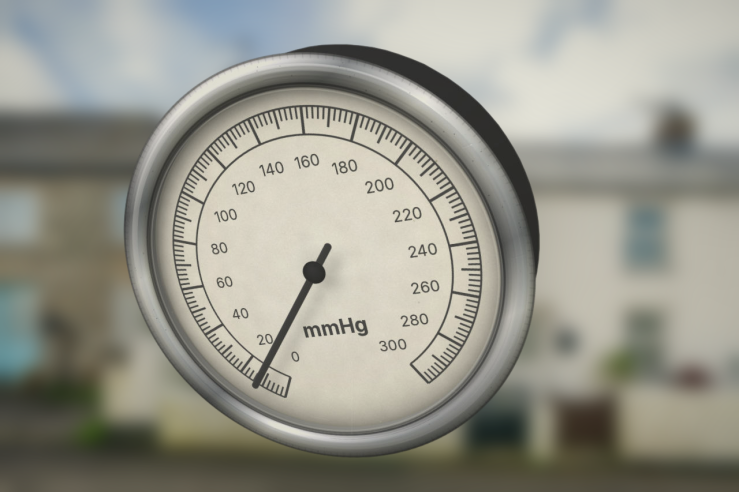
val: 12
